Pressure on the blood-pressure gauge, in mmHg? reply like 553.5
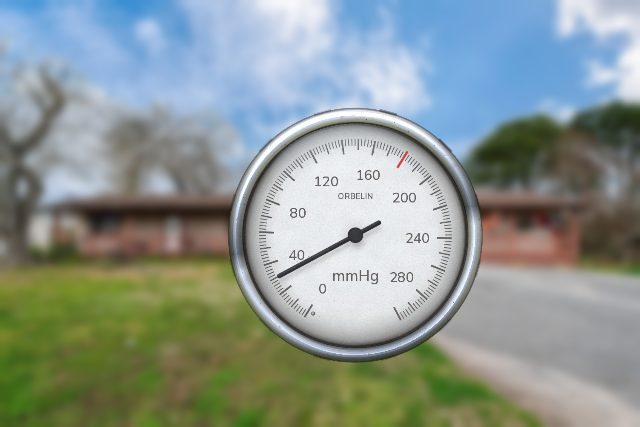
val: 30
